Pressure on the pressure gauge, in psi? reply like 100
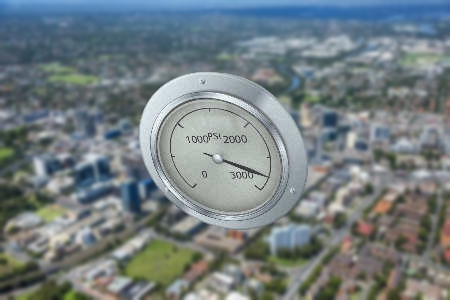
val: 2750
